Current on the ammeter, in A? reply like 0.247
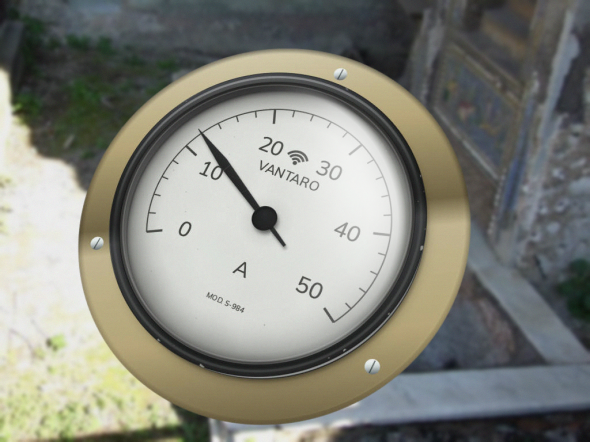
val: 12
